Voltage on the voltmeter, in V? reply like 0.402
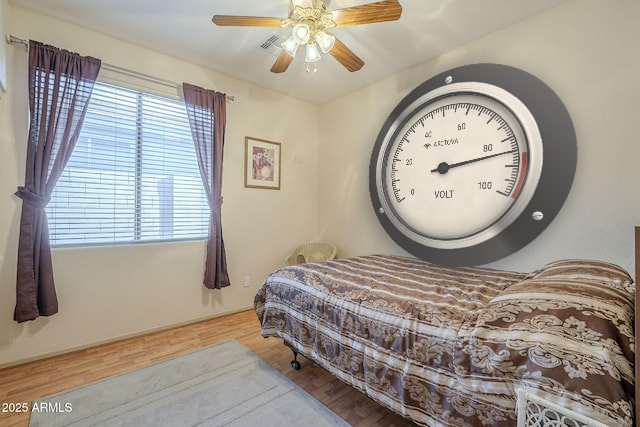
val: 85
